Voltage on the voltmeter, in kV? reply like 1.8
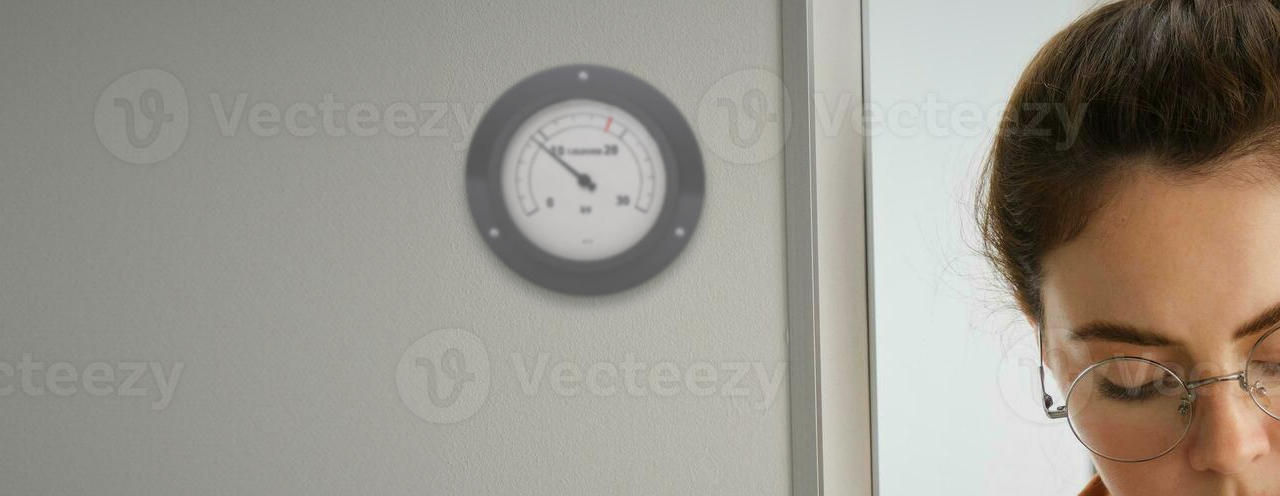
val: 9
